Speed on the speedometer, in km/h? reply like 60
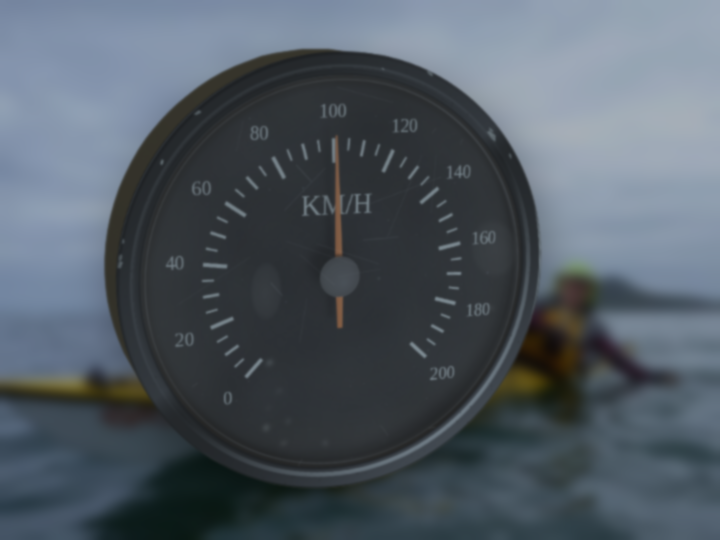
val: 100
